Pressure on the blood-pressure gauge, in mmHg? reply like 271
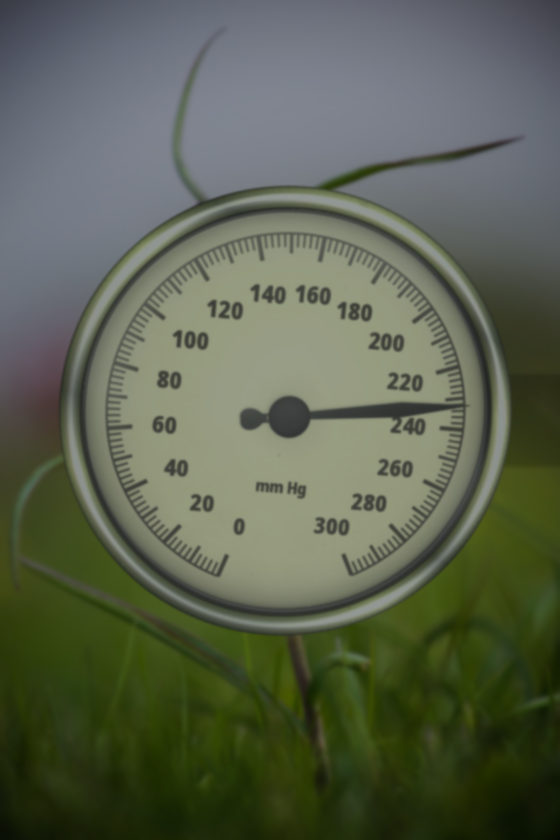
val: 232
